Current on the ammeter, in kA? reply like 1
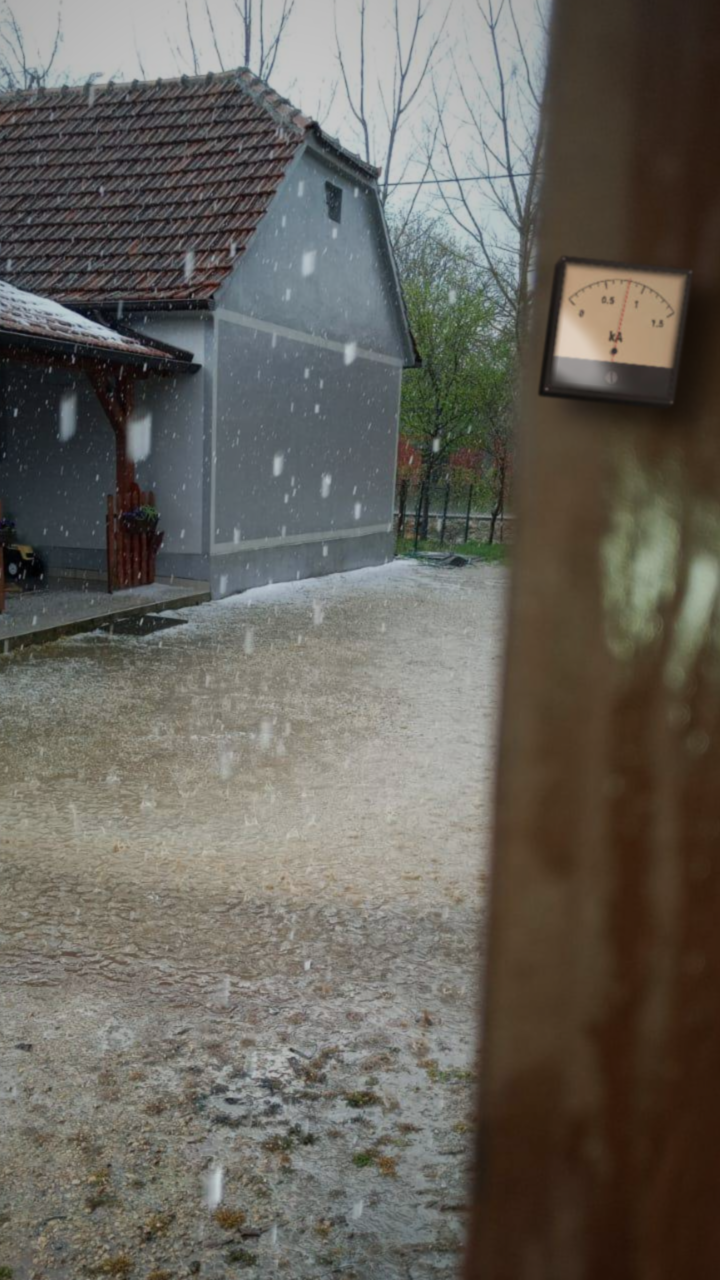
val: 0.8
